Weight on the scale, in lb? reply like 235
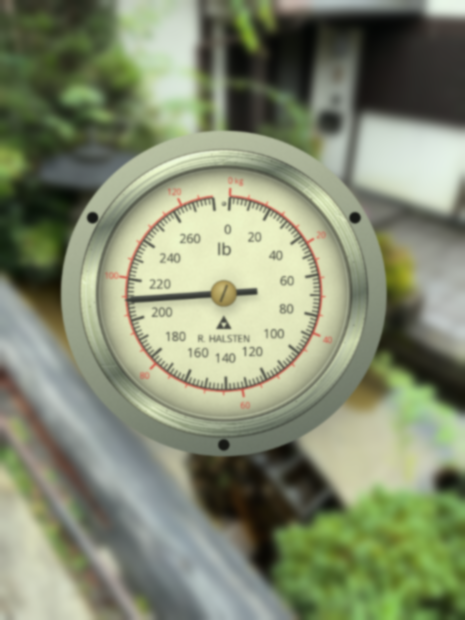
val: 210
